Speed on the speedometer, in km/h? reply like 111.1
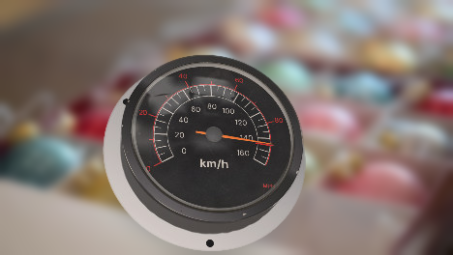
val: 145
